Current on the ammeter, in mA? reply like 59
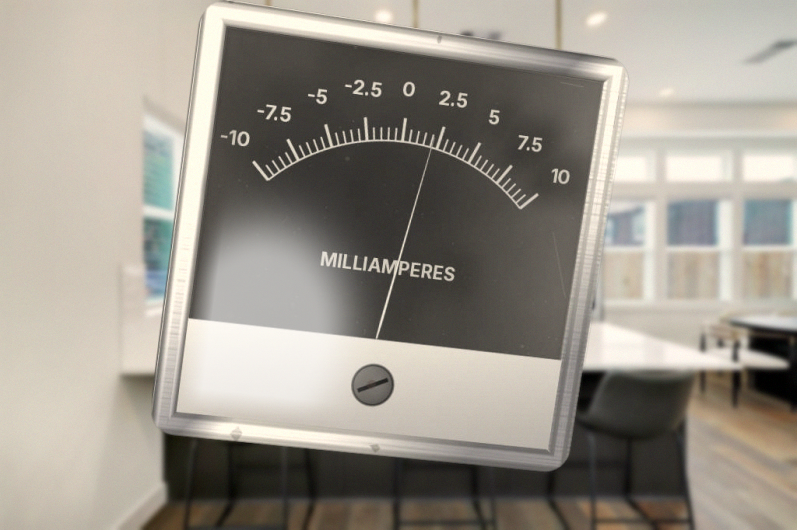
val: 2
